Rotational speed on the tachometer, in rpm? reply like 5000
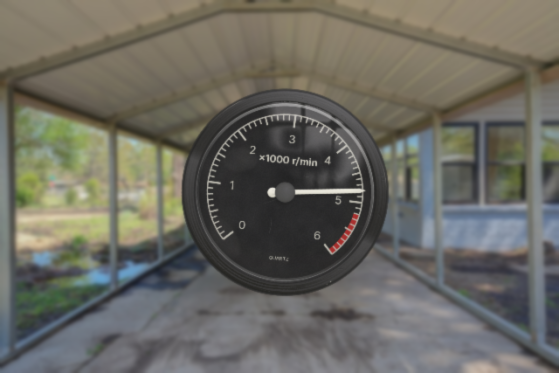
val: 4800
